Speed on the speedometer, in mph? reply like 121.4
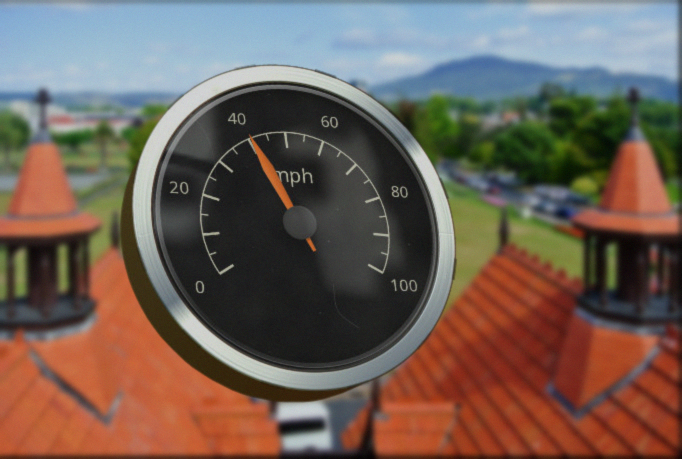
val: 40
